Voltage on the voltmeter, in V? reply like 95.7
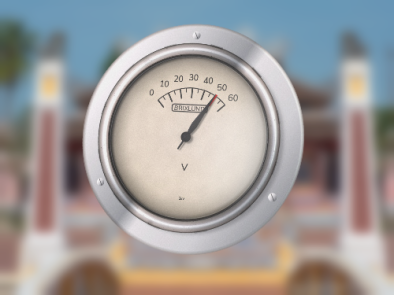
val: 50
